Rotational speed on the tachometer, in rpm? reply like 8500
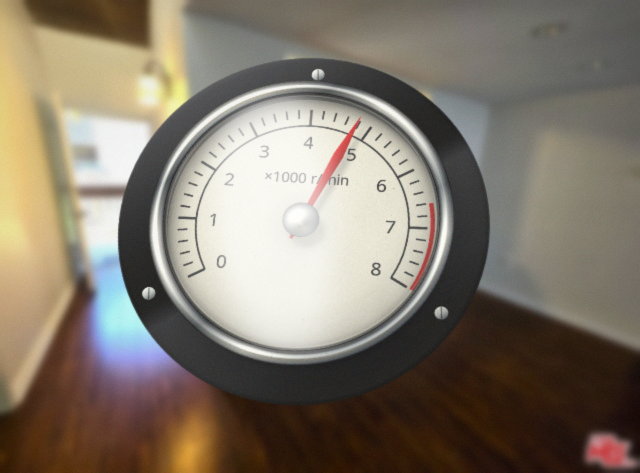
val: 4800
